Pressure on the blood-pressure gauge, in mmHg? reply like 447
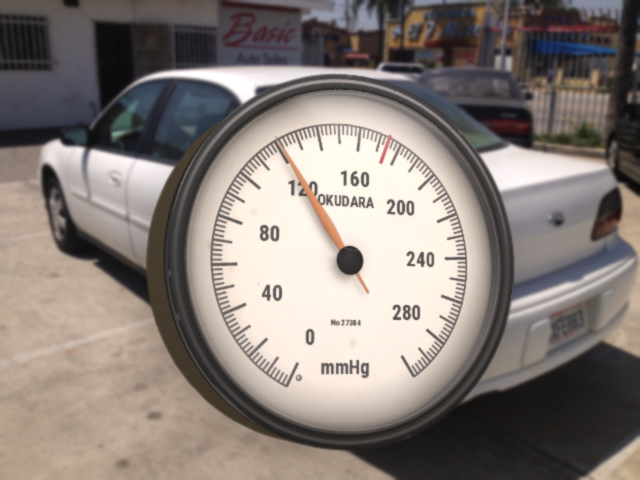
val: 120
